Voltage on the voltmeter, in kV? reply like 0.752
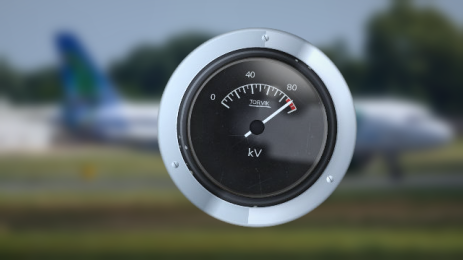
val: 90
